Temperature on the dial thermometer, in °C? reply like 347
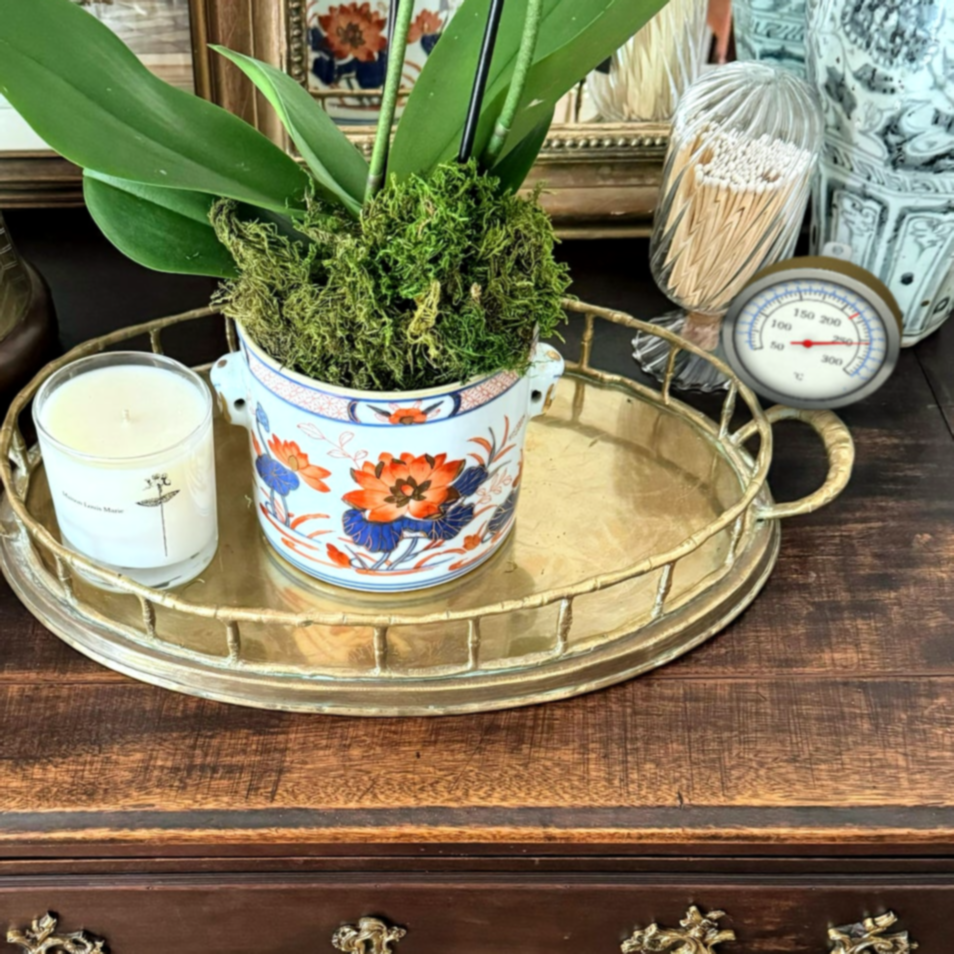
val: 250
